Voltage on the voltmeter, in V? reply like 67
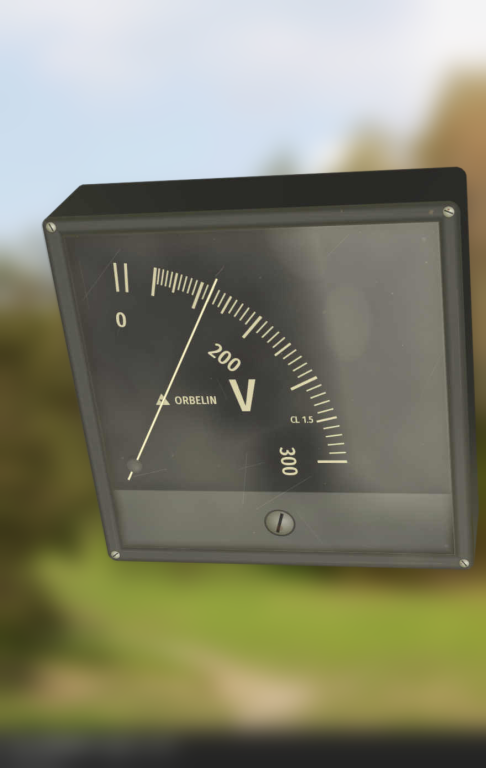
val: 160
